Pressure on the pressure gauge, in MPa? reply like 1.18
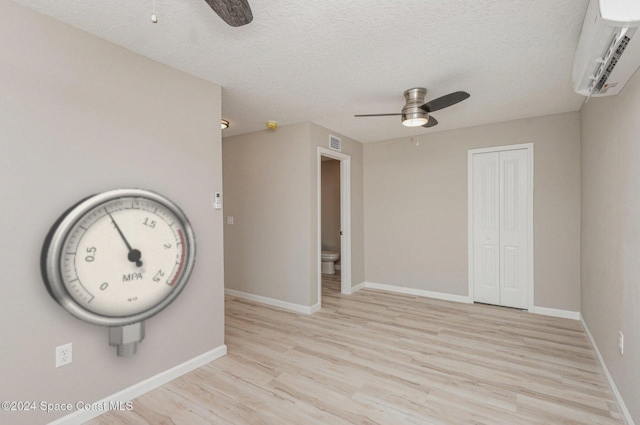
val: 1
